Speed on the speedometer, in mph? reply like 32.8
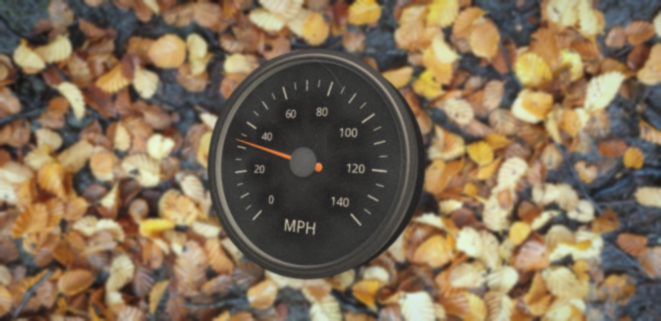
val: 32.5
